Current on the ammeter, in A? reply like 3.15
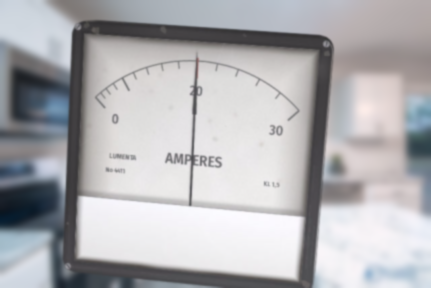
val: 20
